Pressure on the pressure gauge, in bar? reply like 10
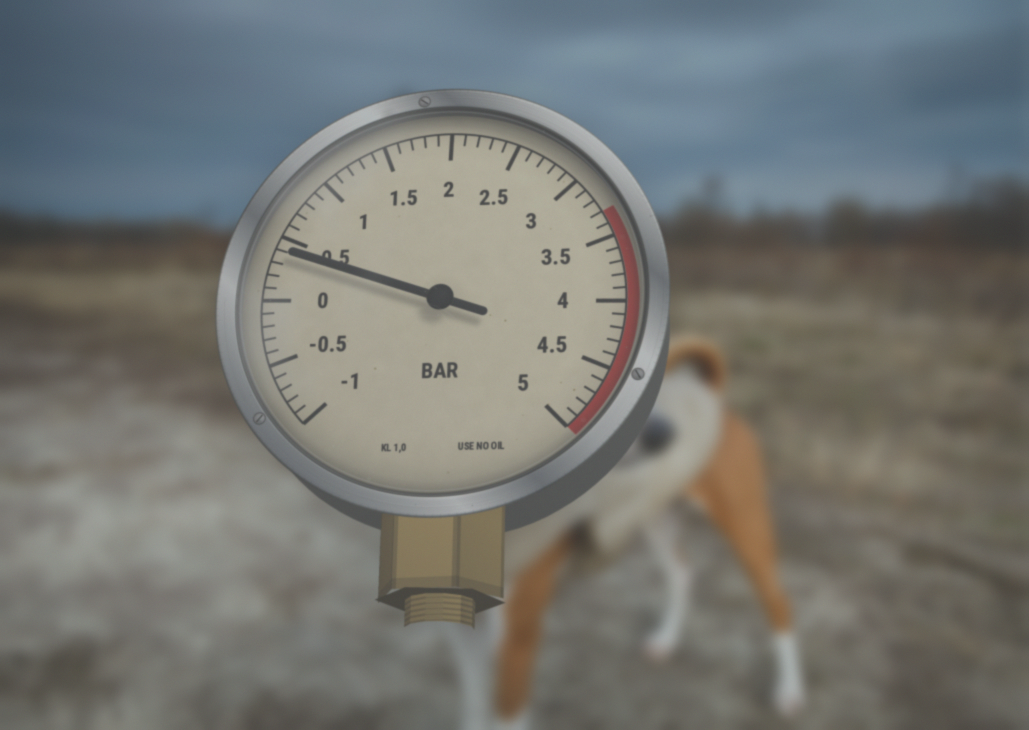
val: 0.4
